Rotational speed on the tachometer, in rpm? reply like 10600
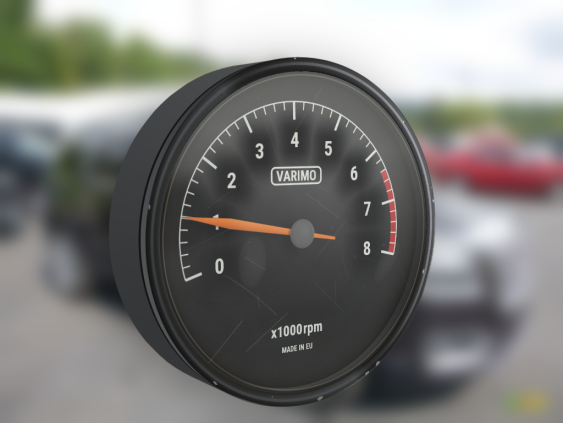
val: 1000
